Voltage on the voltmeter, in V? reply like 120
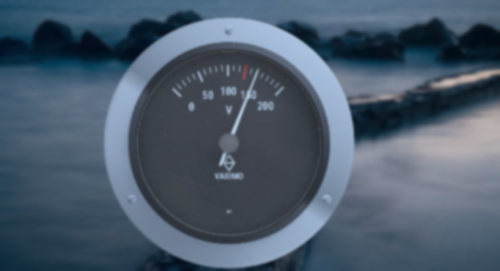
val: 150
